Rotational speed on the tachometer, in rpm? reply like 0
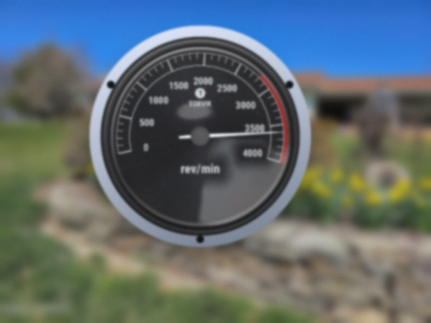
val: 3600
